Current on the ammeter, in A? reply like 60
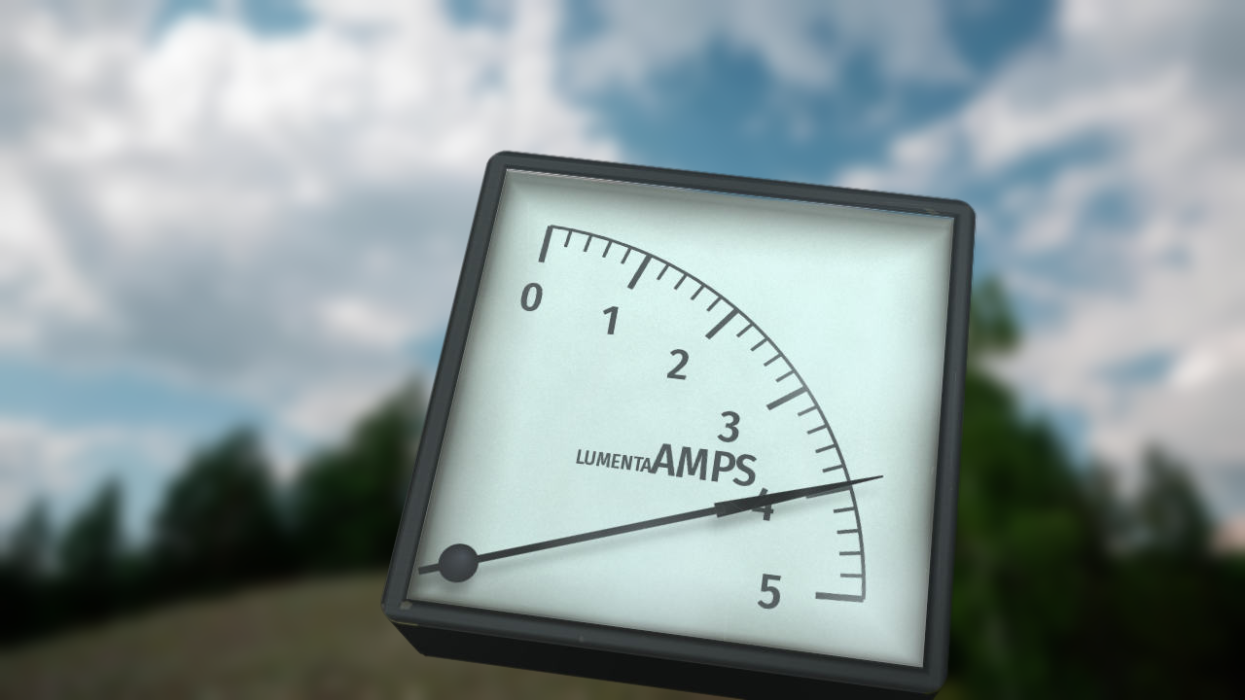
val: 4
